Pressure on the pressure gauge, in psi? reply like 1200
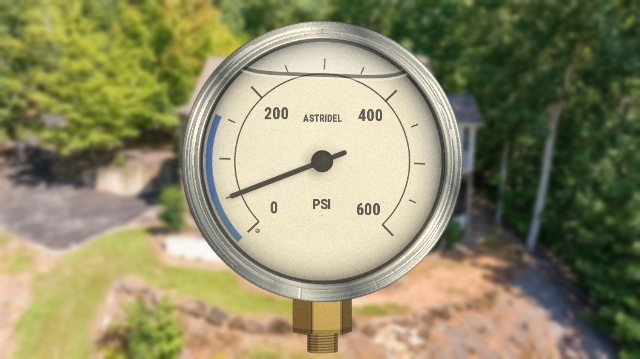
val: 50
